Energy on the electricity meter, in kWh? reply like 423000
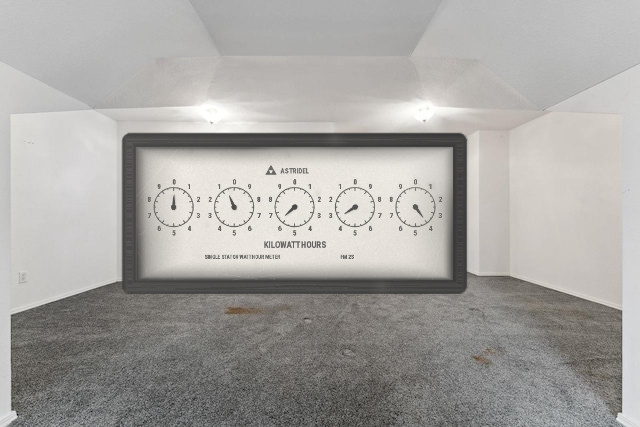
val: 634
